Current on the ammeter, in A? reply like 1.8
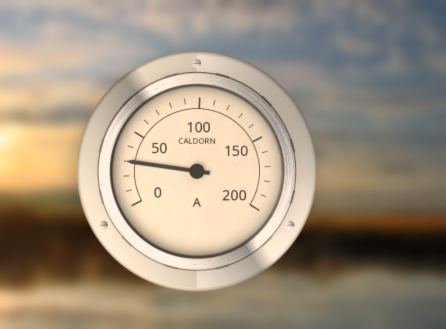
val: 30
